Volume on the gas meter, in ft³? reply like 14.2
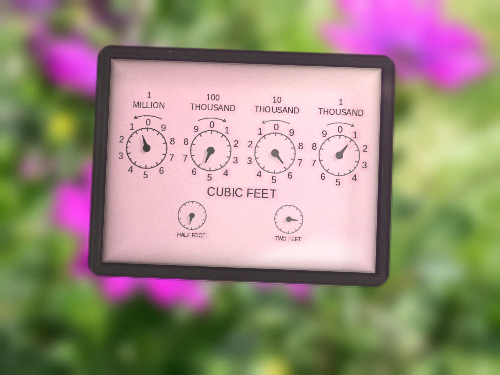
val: 56100
